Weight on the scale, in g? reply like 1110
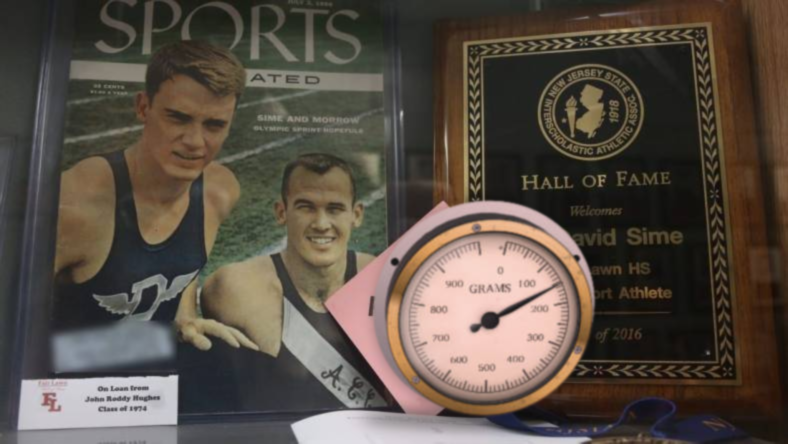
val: 150
